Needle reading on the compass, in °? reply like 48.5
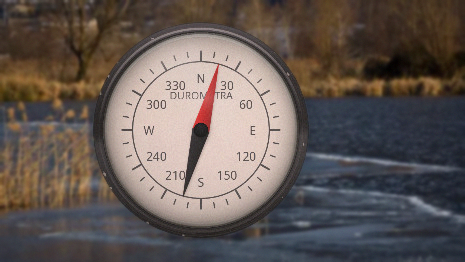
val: 15
